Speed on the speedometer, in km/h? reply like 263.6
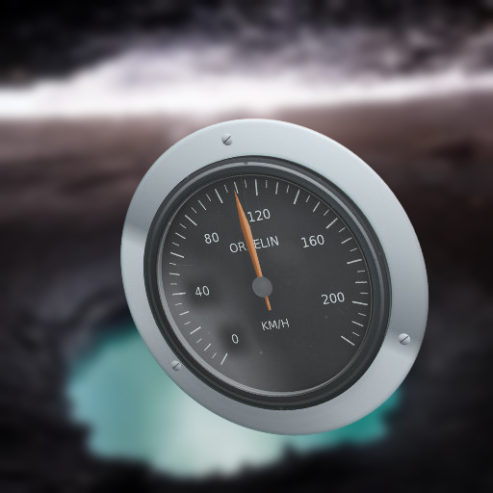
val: 110
